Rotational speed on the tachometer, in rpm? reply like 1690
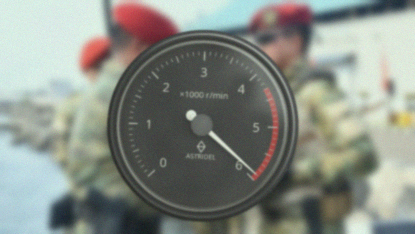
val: 5900
